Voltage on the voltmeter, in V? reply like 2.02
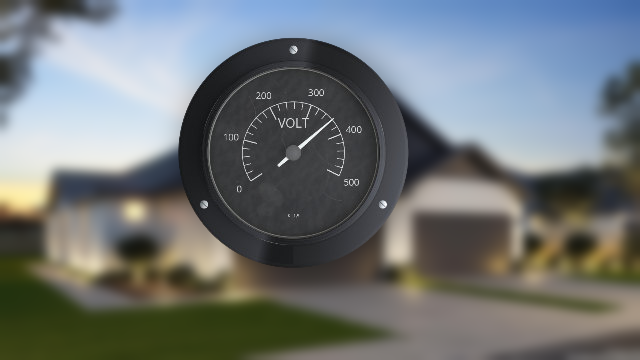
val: 360
